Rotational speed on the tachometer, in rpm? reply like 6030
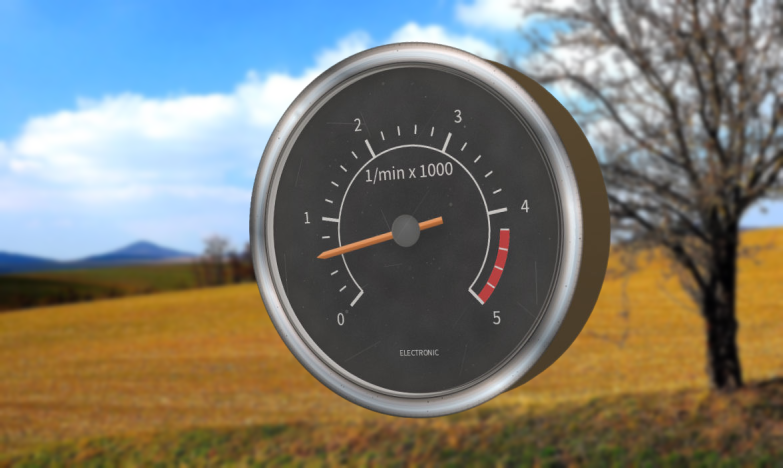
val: 600
